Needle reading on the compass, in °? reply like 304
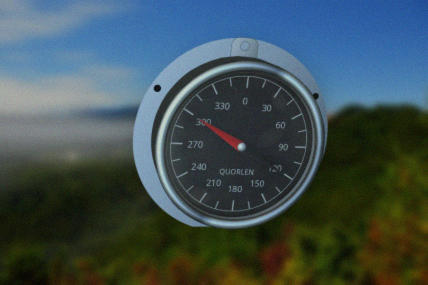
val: 300
